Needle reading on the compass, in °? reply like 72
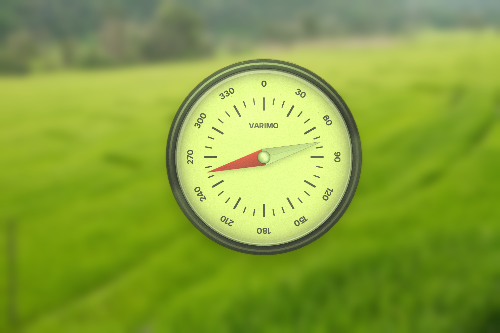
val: 255
